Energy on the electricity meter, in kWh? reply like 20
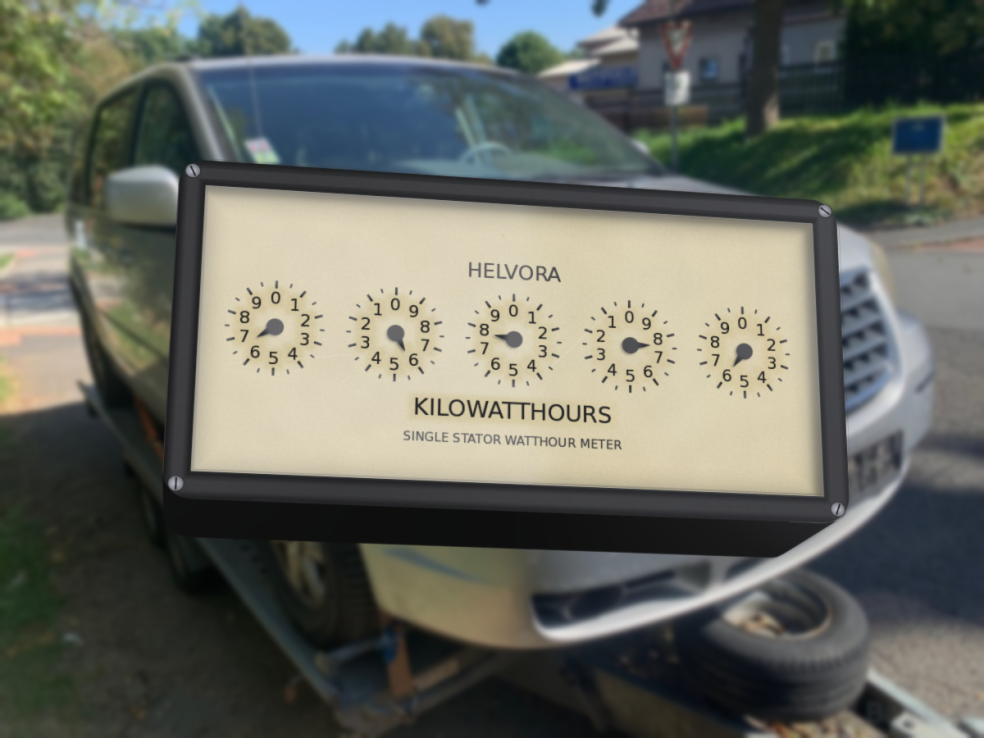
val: 65776
